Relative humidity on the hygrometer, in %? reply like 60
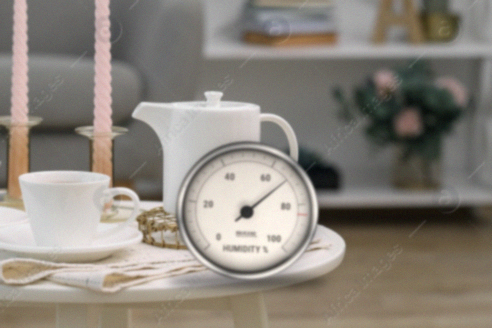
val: 68
